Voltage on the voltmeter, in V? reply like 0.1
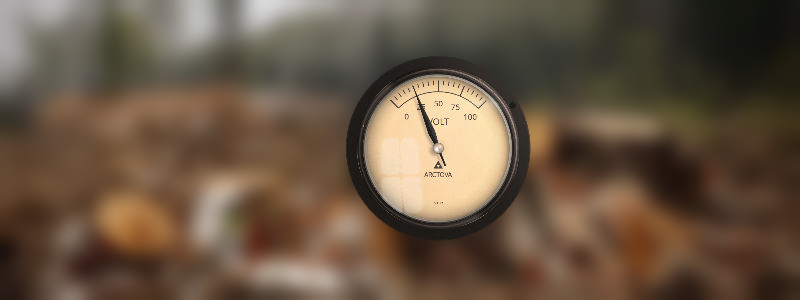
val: 25
